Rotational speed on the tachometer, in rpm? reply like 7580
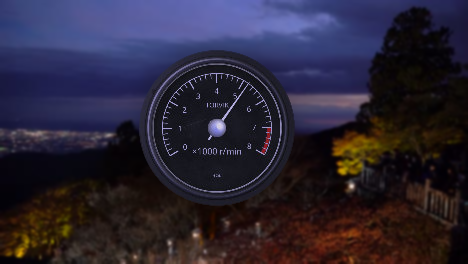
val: 5200
